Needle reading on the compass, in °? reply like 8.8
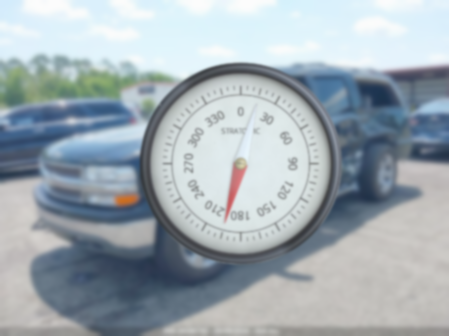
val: 195
